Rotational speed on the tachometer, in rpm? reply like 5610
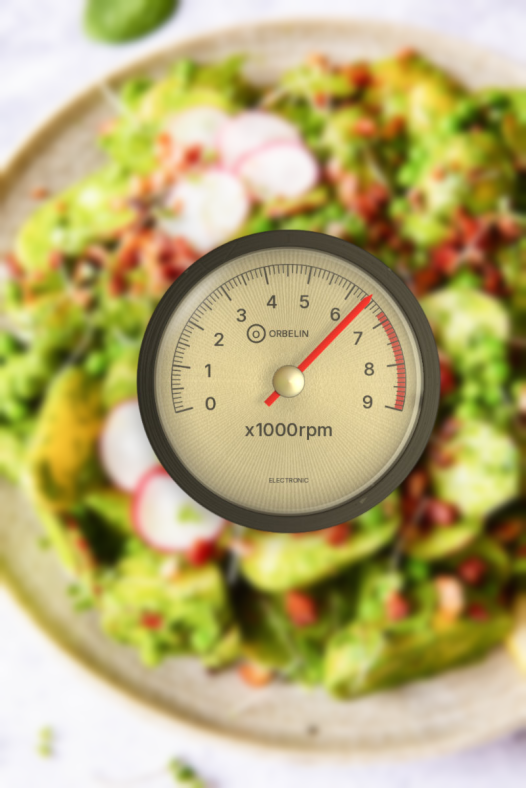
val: 6400
